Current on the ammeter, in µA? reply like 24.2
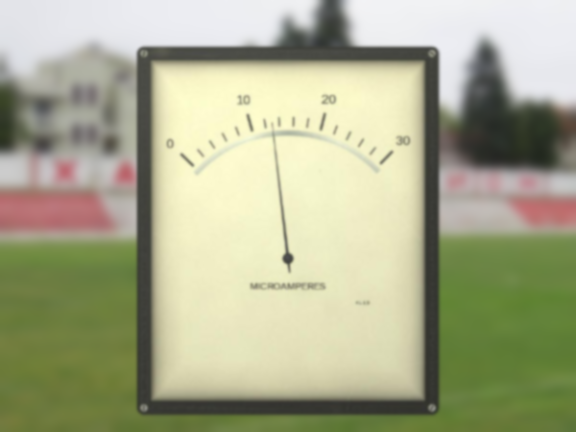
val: 13
